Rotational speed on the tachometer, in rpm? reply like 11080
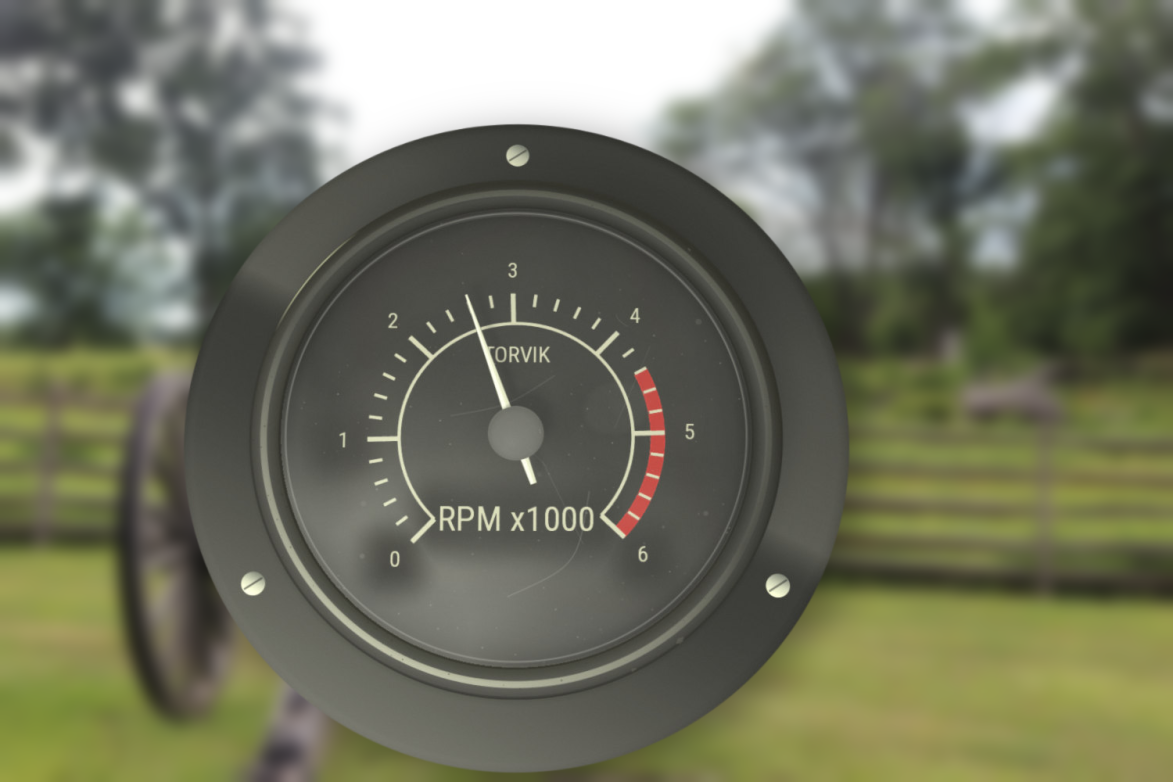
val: 2600
